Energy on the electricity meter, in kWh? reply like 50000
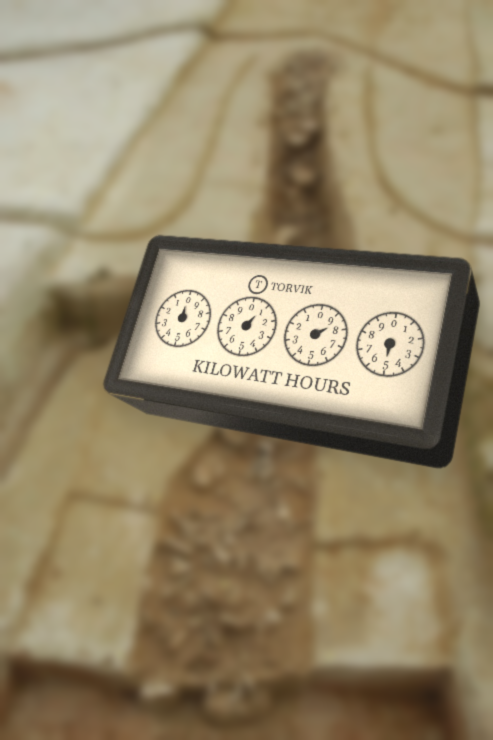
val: 85
